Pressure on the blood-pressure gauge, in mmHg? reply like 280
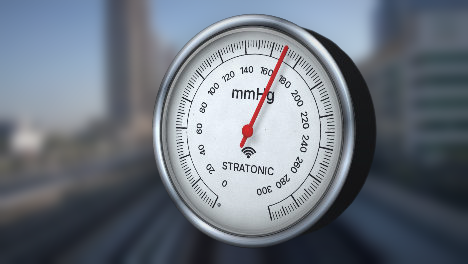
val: 170
